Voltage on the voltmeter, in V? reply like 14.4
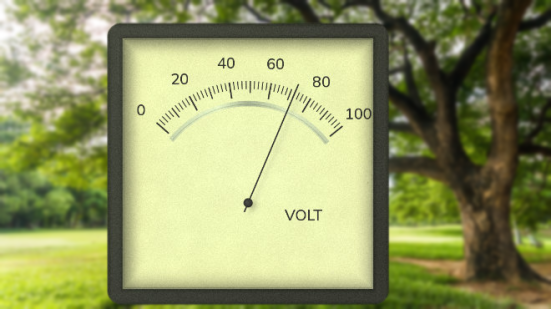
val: 72
